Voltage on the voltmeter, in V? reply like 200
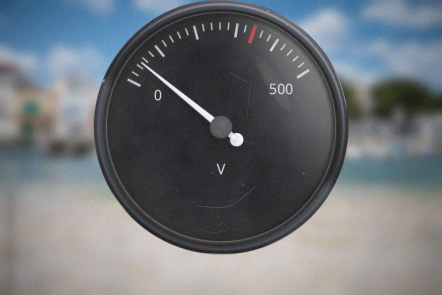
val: 50
